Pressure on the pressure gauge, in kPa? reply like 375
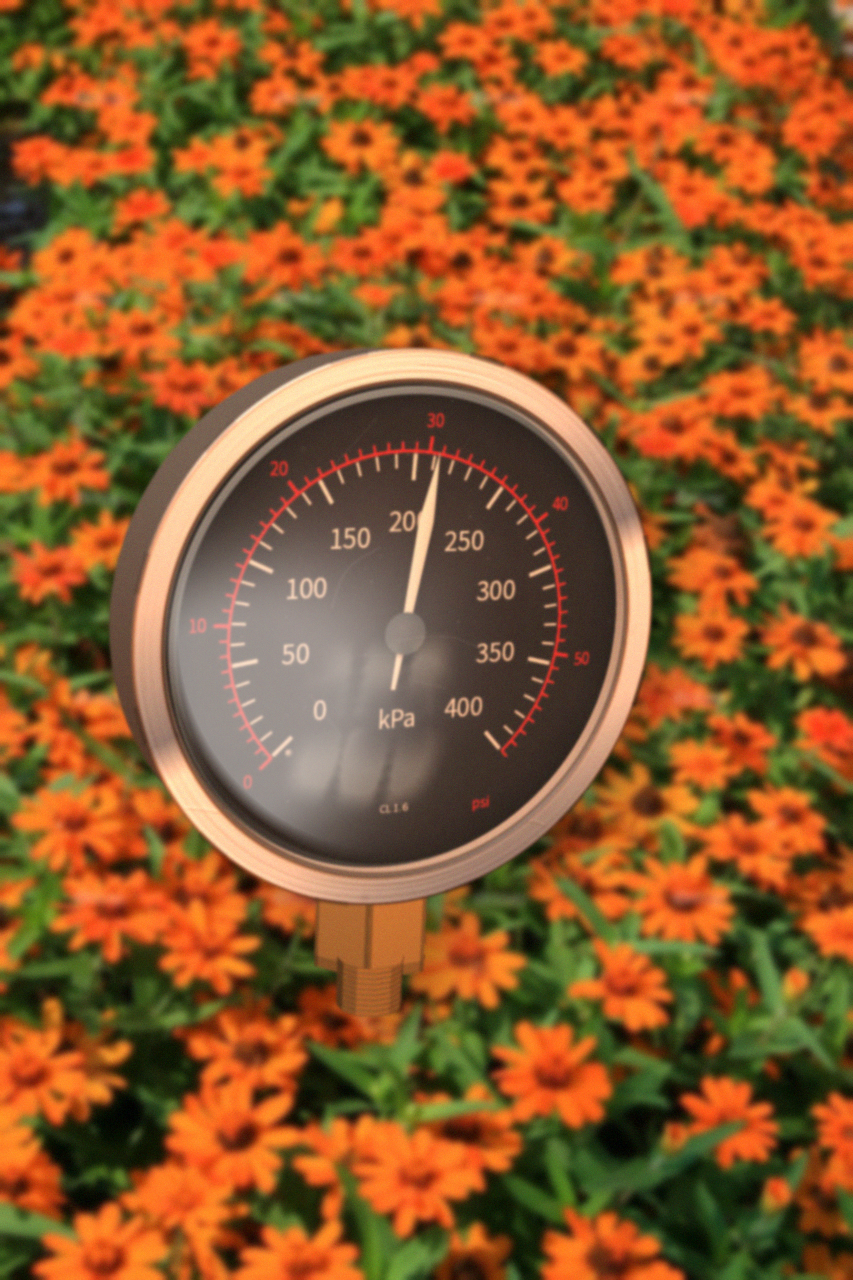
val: 210
